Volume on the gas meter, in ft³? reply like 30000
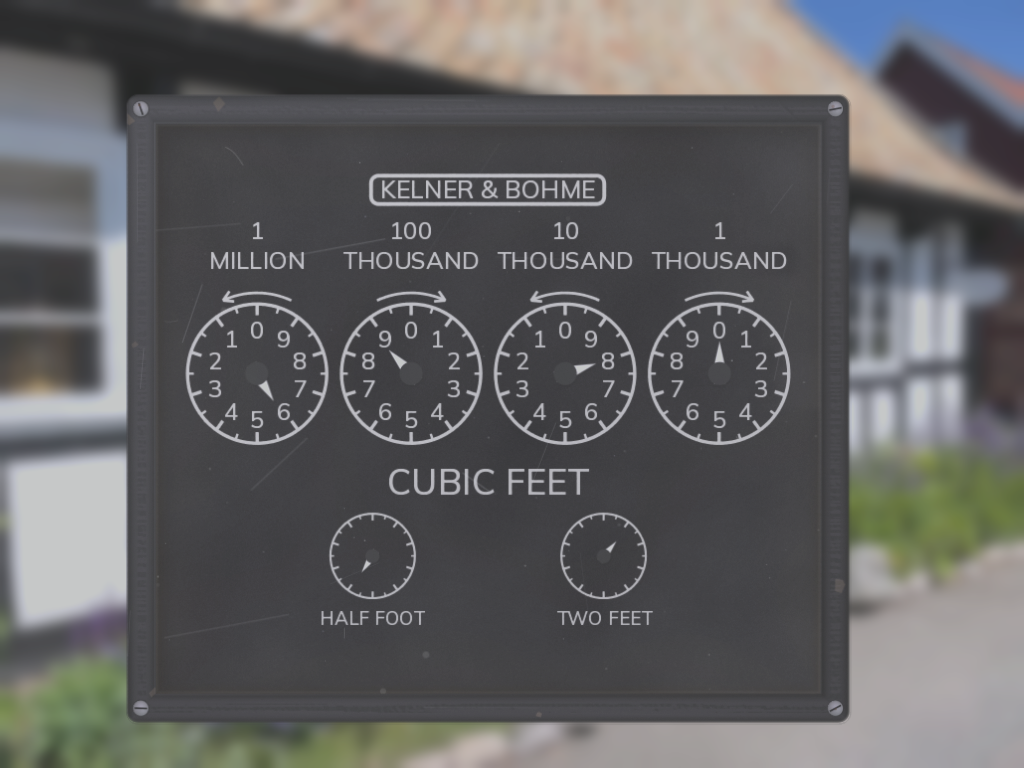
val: 588000
